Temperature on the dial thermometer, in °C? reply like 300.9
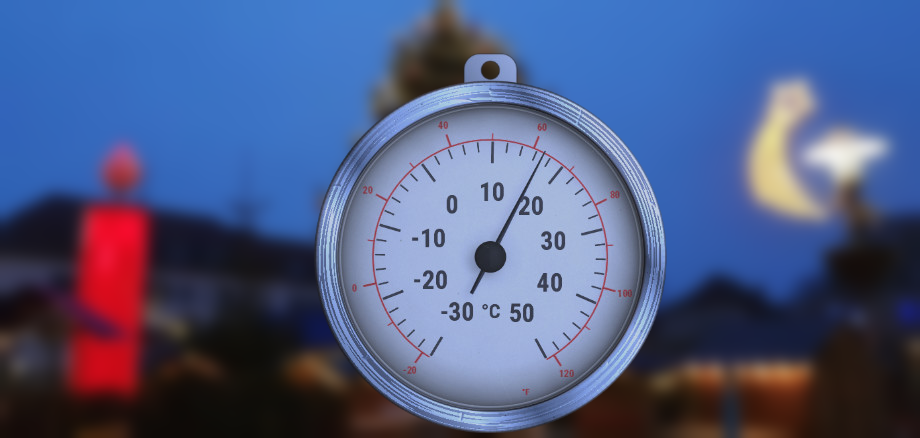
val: 17
